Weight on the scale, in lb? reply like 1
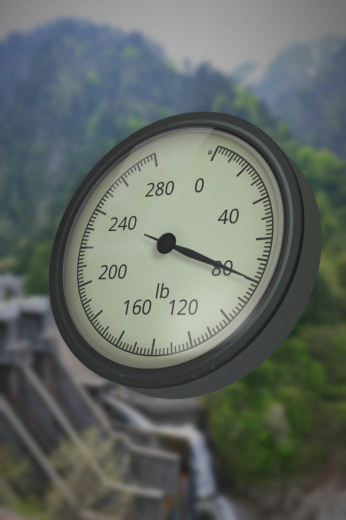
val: 80
